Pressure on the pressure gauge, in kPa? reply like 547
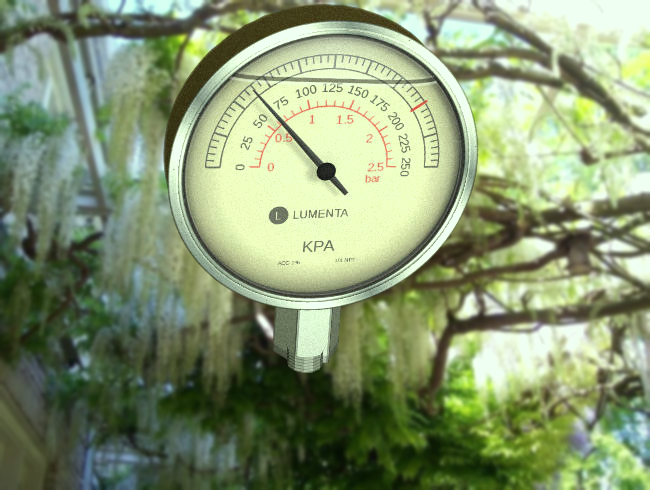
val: 65
